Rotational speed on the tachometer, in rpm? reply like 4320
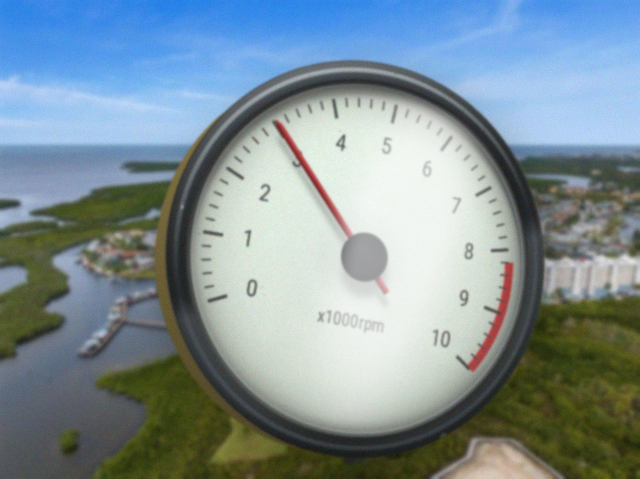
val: 3000
